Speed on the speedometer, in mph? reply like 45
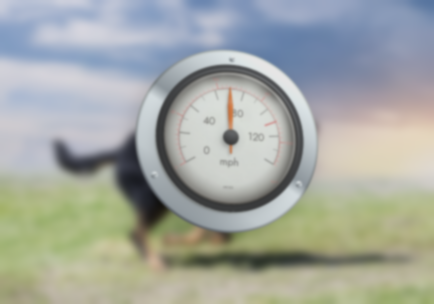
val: 70
